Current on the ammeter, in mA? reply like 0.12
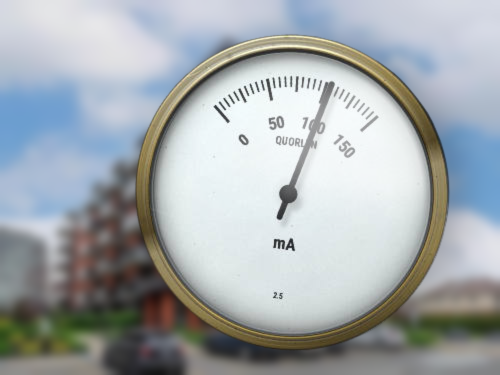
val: 105
